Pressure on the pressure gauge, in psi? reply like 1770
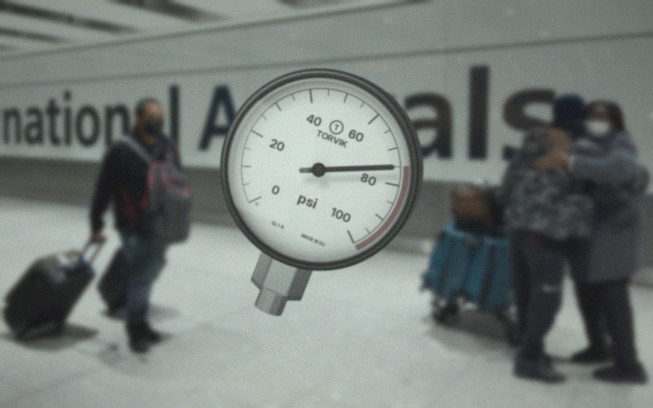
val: 75
